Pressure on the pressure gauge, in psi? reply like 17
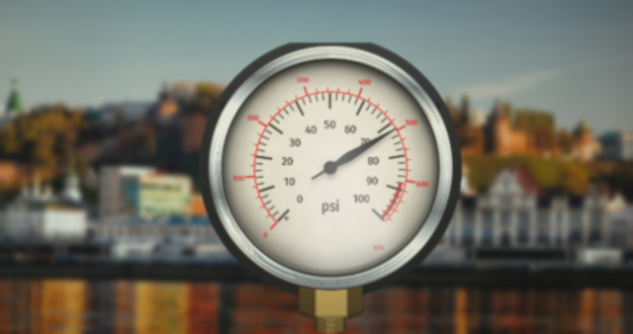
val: 72
